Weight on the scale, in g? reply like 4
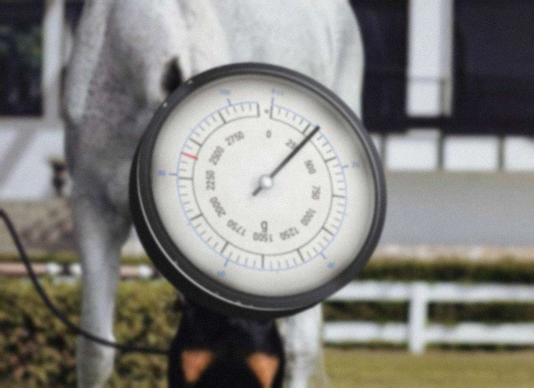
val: 300
